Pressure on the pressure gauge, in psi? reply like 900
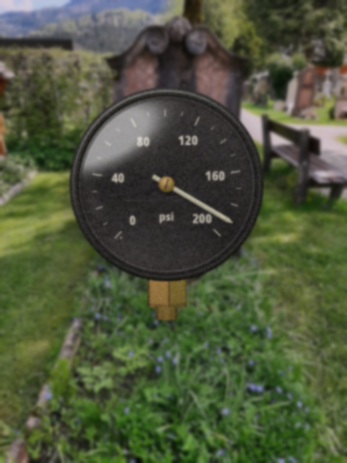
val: 190
